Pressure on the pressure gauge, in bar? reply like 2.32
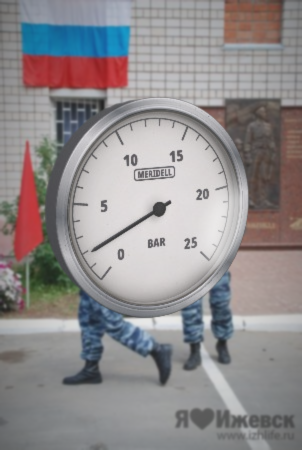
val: 2
